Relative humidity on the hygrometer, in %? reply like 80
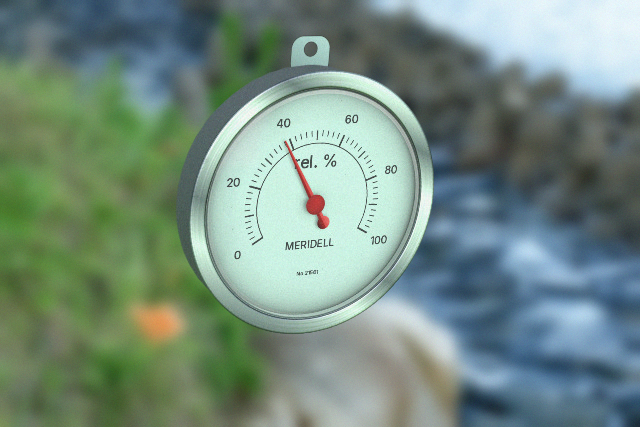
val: 38
